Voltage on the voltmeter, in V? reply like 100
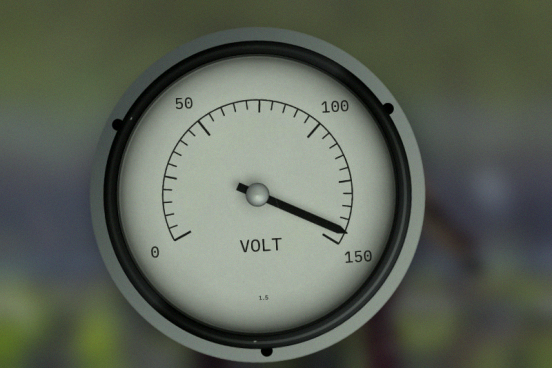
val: 145
